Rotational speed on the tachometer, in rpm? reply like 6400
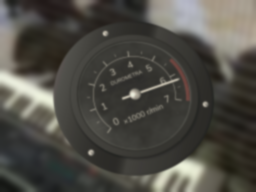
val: 6250
